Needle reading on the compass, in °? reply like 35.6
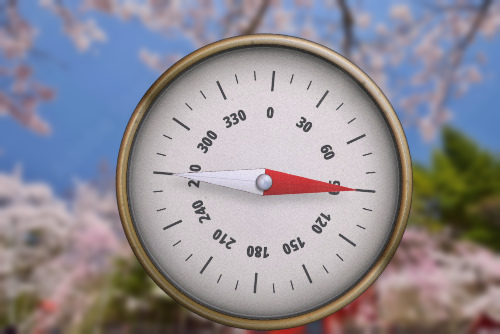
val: 90
